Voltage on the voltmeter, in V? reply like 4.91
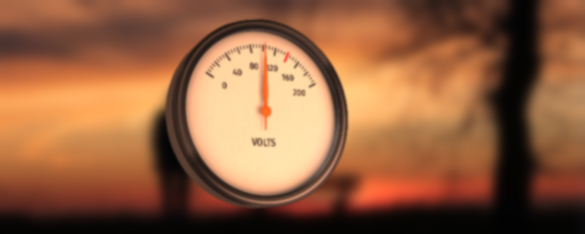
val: 100
